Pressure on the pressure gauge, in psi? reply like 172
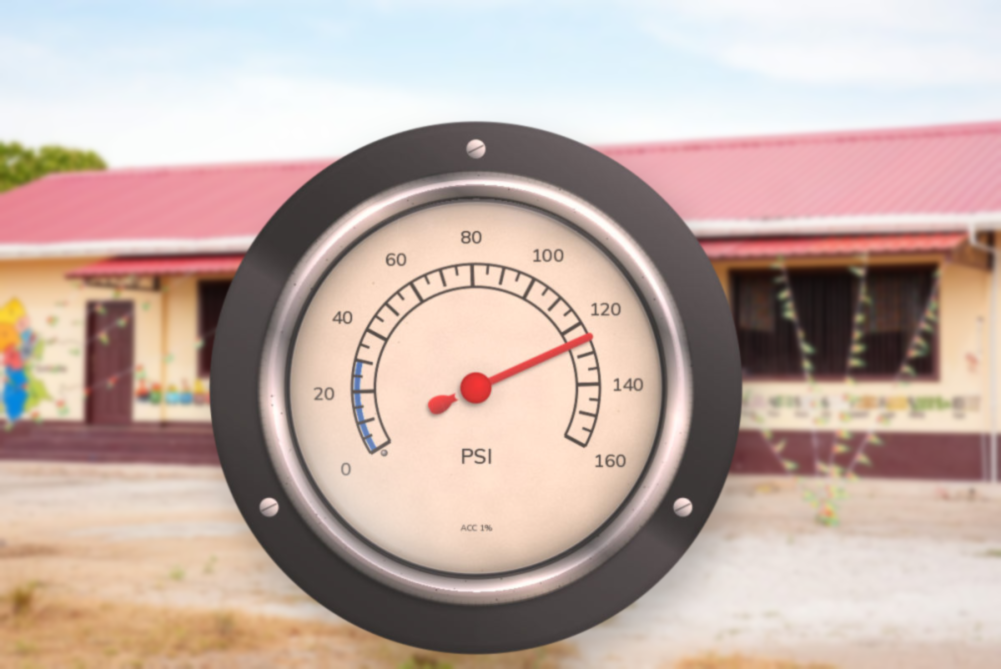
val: 125
